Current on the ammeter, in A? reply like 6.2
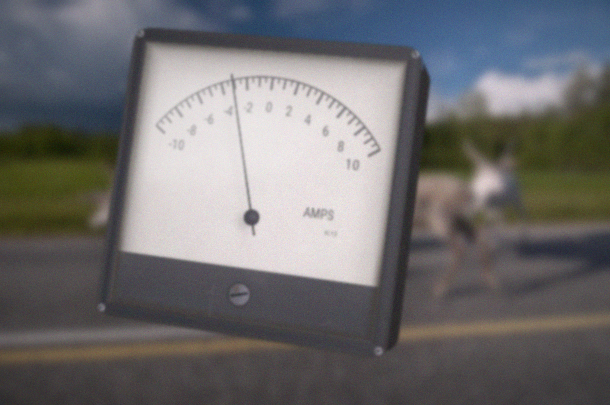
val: -3
